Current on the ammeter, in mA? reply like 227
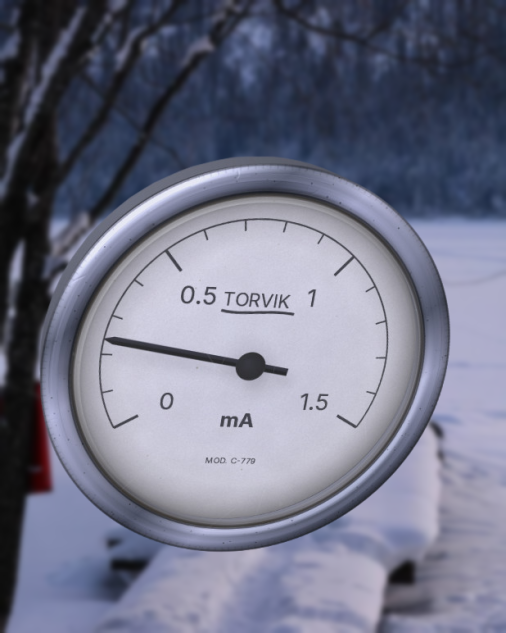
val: 0.25
